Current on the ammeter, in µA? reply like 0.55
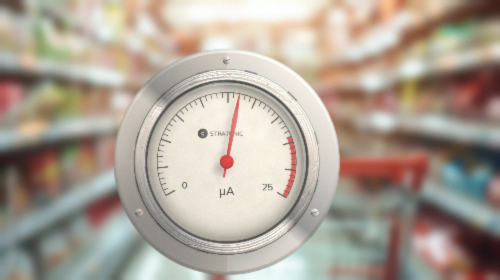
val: 13.5
